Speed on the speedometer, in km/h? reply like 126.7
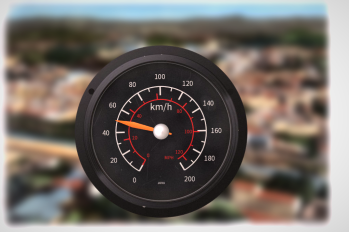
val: 50
